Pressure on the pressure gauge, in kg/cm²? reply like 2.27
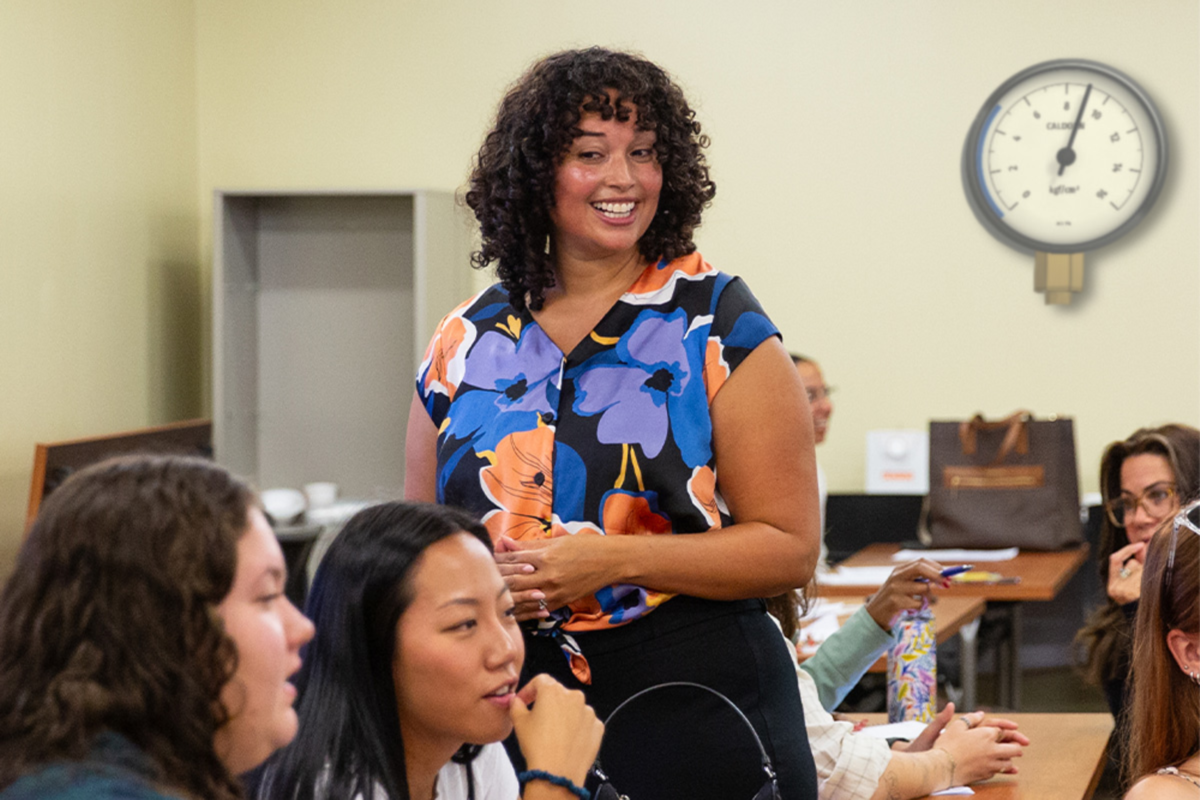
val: 9
